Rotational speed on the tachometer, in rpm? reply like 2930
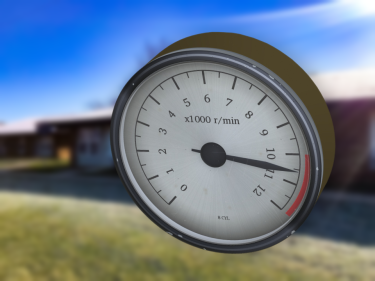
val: 10500
